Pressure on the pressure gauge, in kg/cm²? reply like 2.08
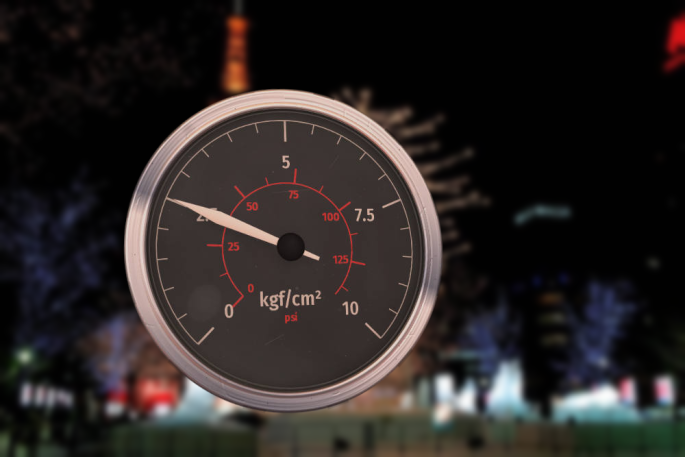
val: 2.5
